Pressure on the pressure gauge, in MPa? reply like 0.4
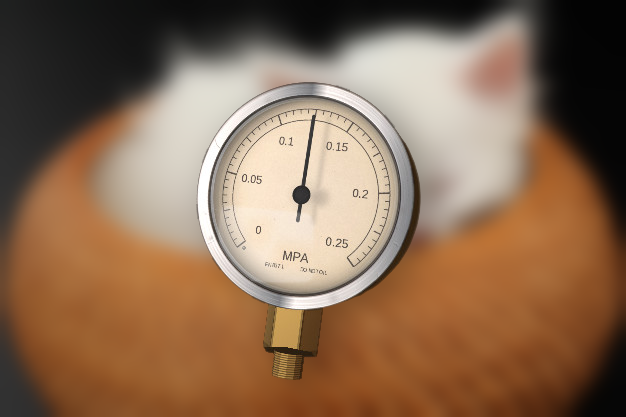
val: 0.125
